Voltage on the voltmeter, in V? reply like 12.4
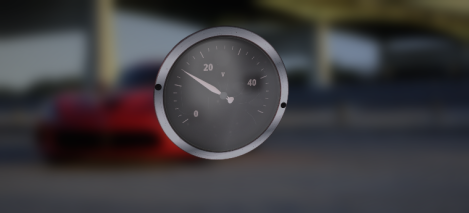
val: 14
